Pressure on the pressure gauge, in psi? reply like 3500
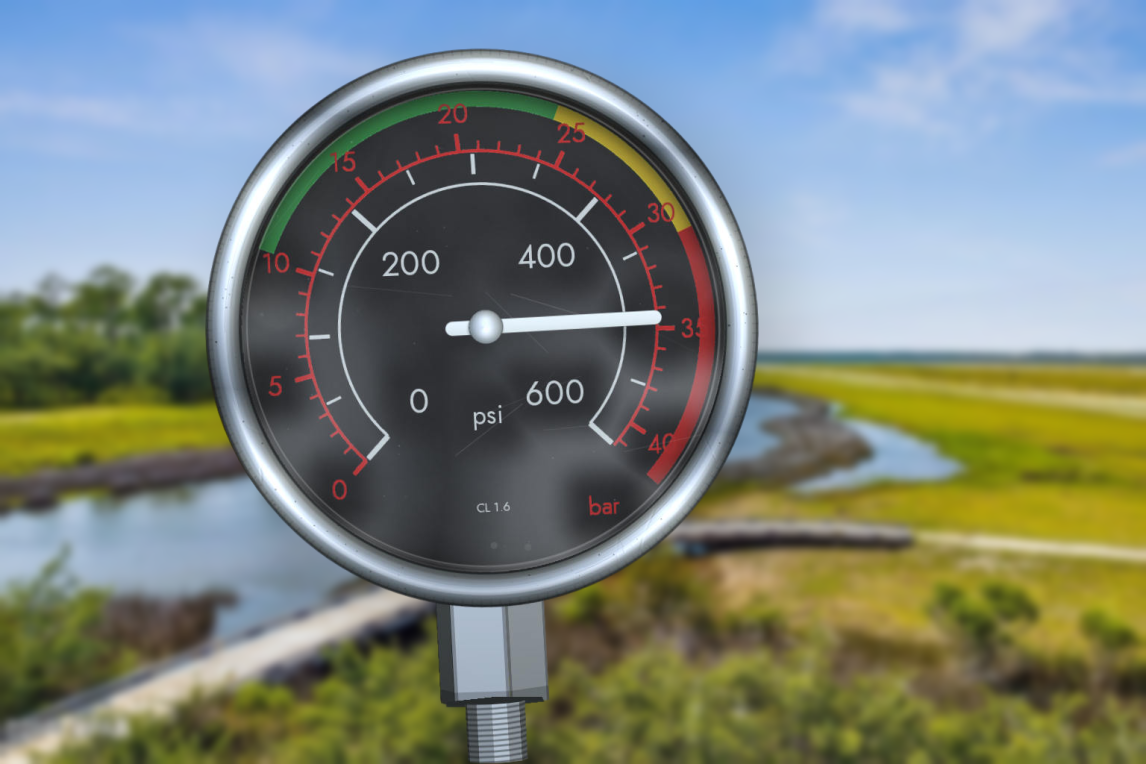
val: 500
